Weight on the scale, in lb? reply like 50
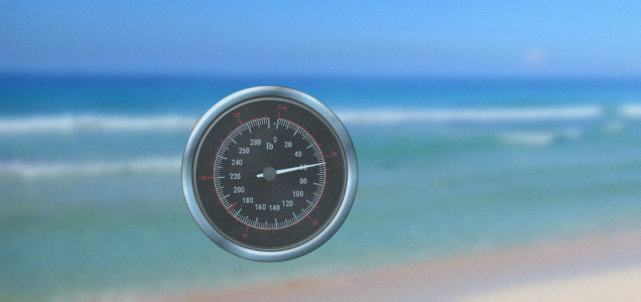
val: 60
